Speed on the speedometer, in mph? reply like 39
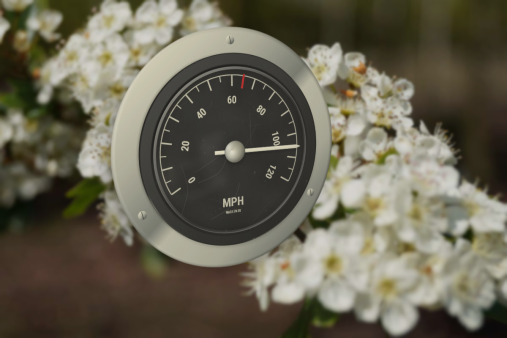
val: 105
